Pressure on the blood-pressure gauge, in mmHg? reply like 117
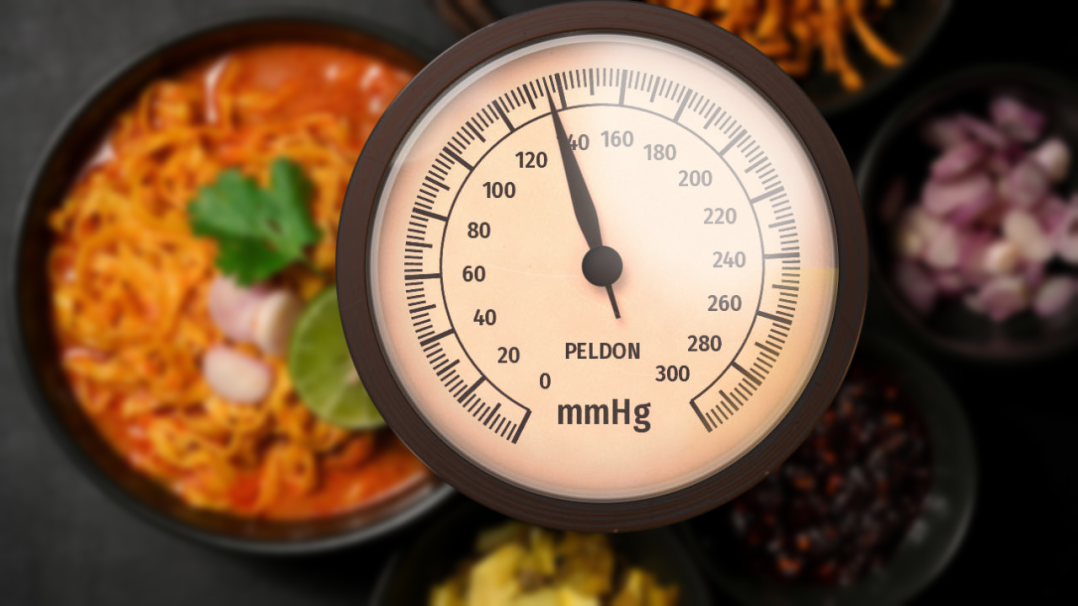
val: 136
